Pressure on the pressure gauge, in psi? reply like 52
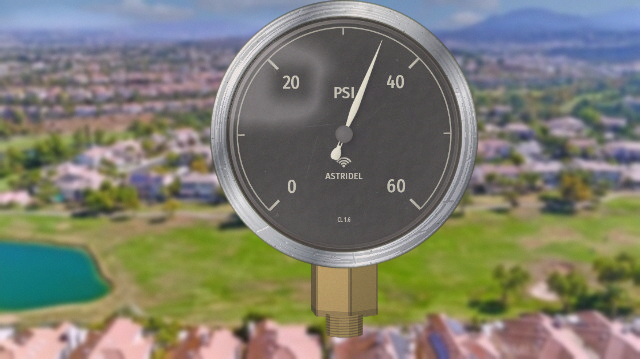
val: 35
